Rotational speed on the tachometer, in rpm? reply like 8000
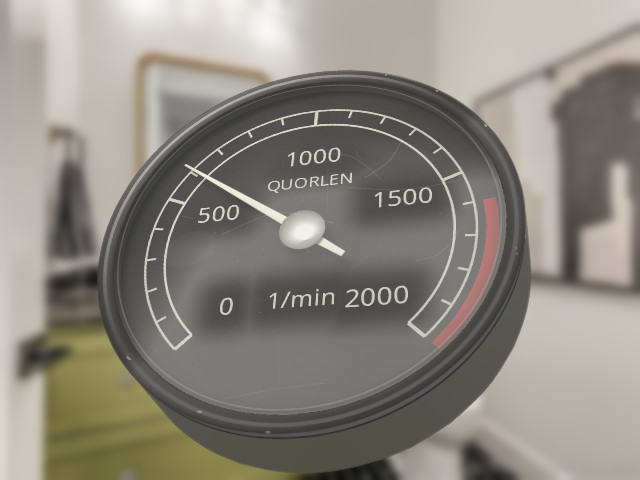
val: 600
